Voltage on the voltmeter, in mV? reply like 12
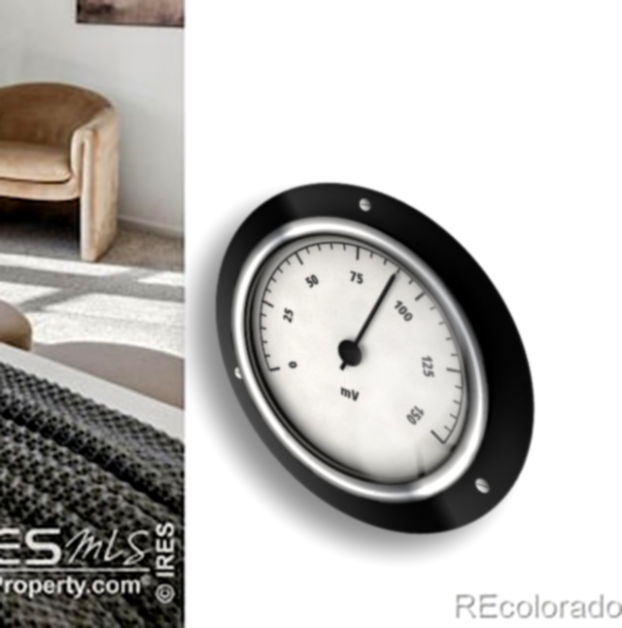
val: 90
